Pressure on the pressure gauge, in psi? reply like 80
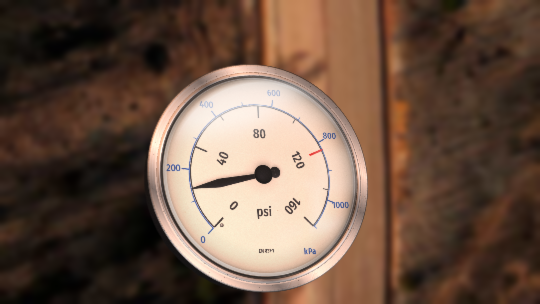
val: 20
